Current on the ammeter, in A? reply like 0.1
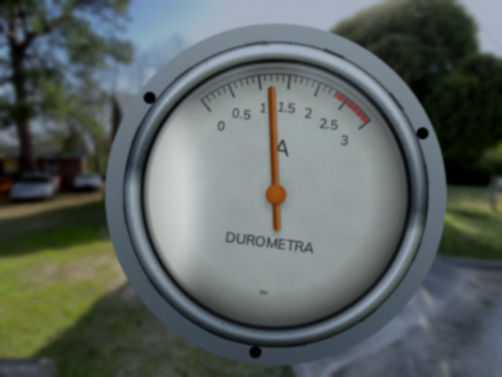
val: 1.2
